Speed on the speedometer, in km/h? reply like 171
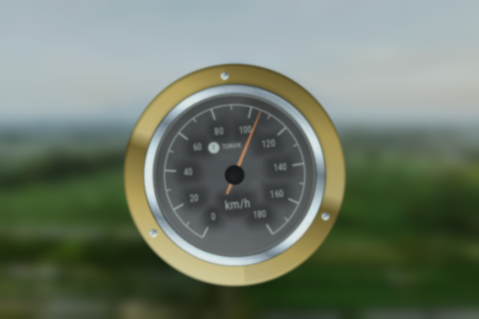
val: 105
